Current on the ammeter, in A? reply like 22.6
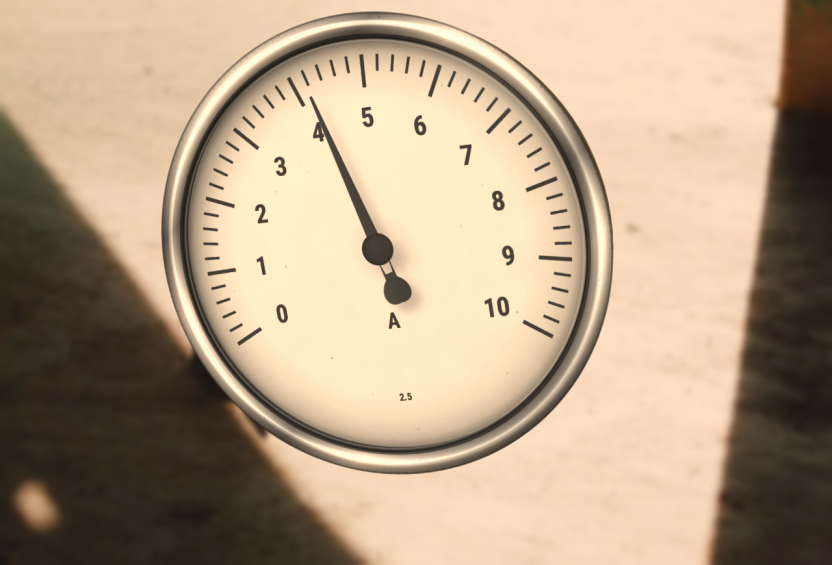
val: 4.2
